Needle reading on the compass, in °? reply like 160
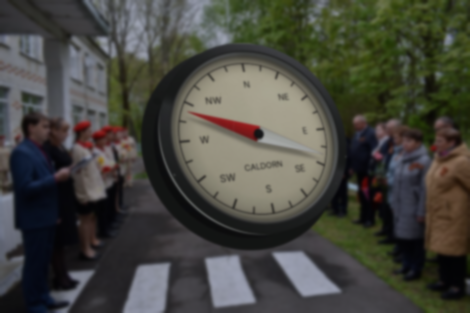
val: 292.5
